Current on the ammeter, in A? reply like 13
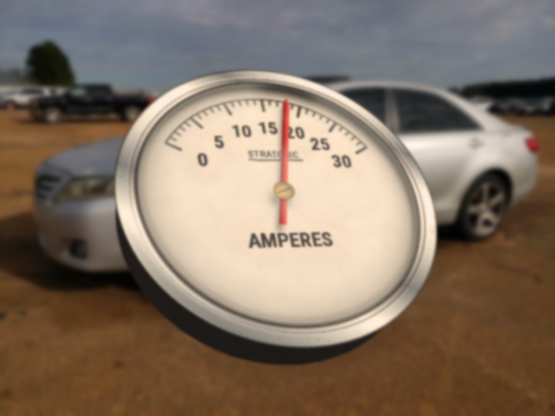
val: 18
